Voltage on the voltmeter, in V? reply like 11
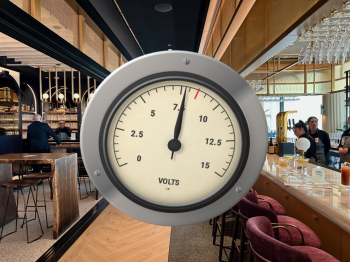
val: 7.75
